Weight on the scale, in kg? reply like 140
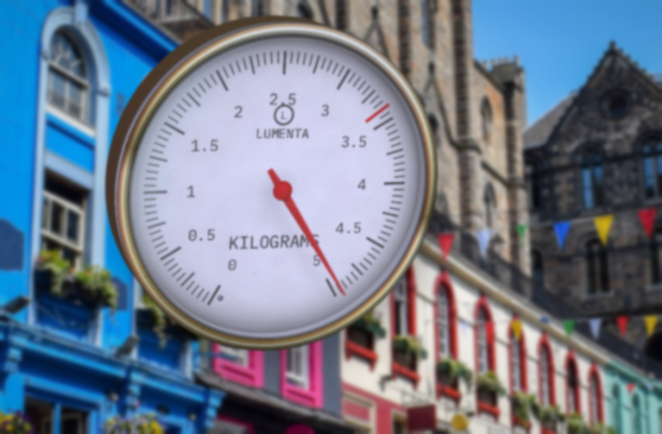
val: 4.95
